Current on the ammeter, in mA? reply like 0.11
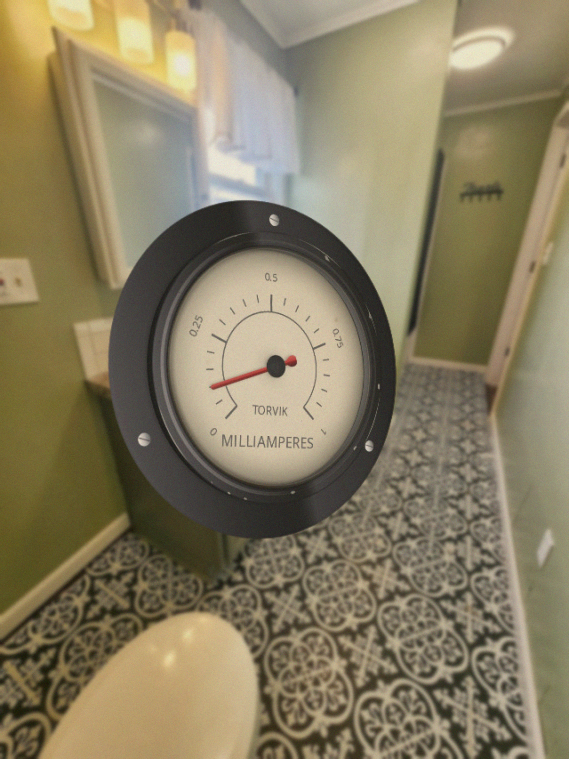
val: 0.1
